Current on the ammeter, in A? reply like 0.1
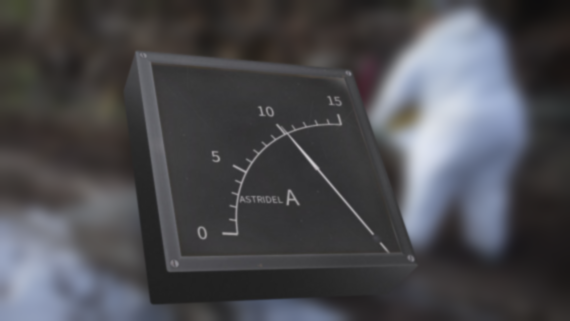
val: 10
